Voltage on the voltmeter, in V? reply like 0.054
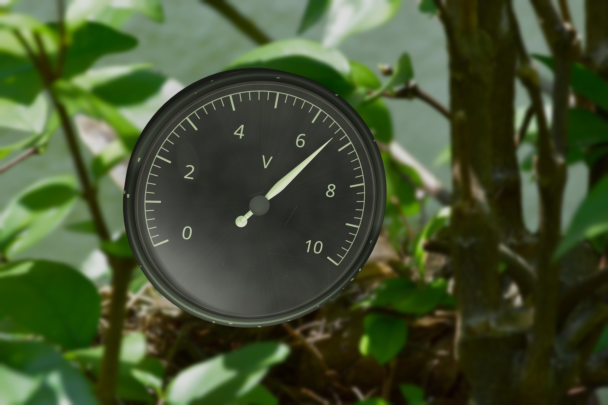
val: 6.6
